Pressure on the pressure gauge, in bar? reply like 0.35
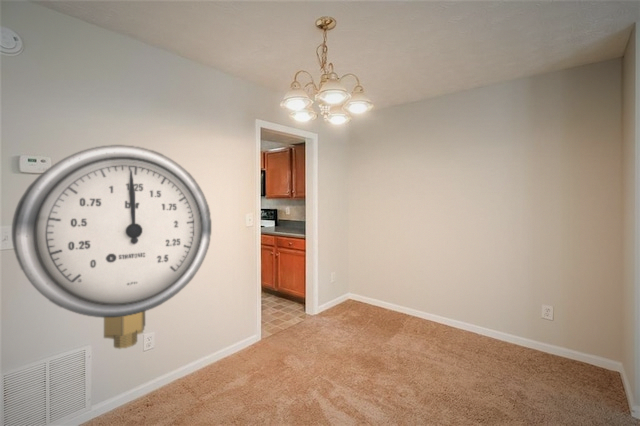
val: 1.2
